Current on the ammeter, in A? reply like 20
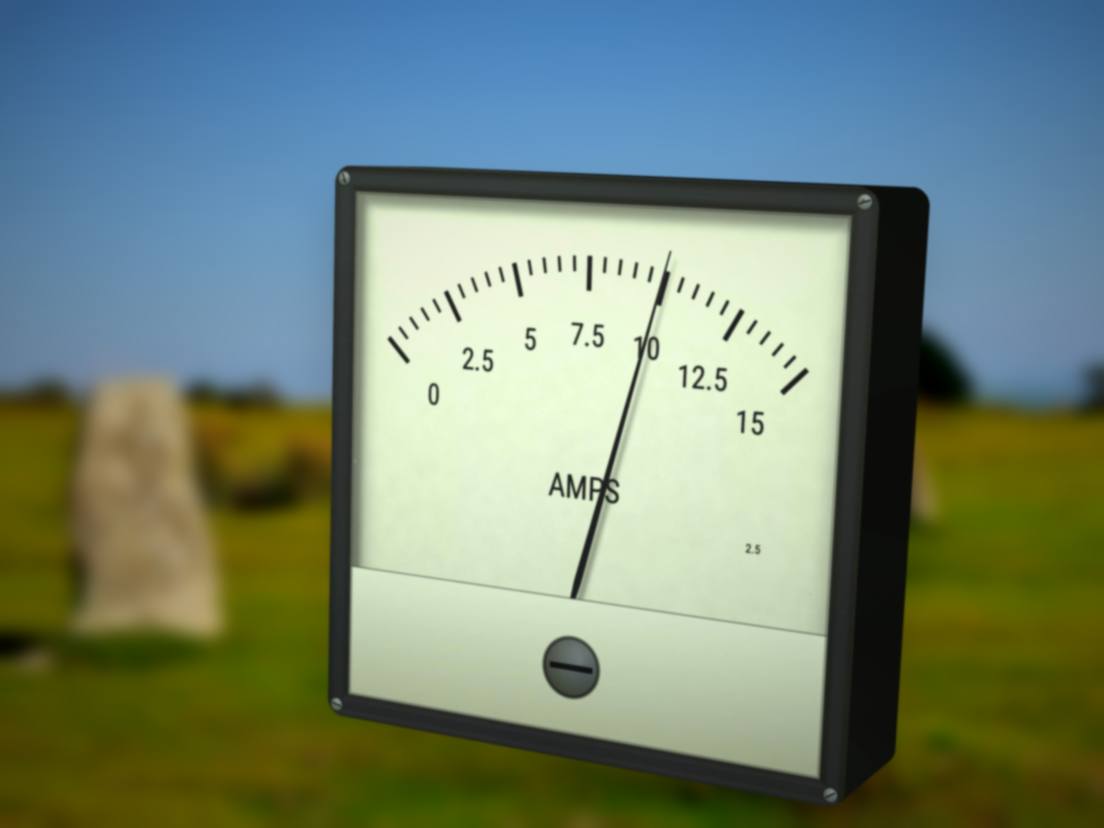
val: 10
